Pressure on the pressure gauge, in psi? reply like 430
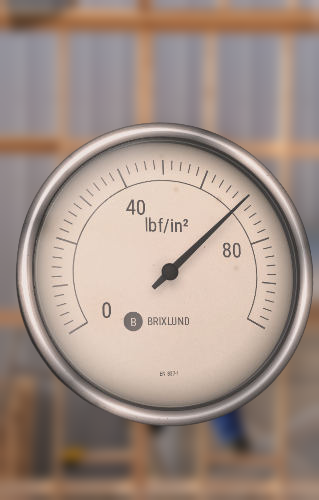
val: 70
